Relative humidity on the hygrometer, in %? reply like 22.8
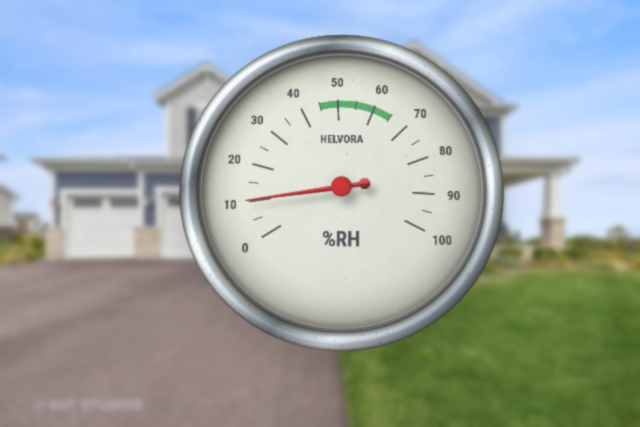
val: 10
